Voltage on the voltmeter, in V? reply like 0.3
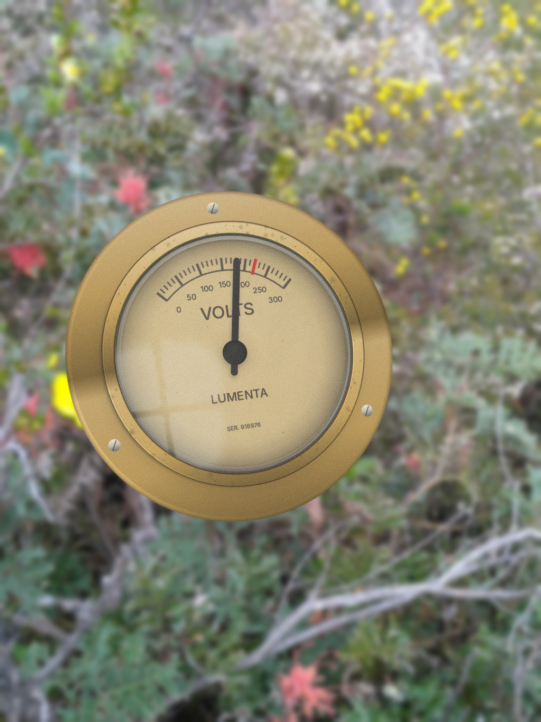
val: 180
